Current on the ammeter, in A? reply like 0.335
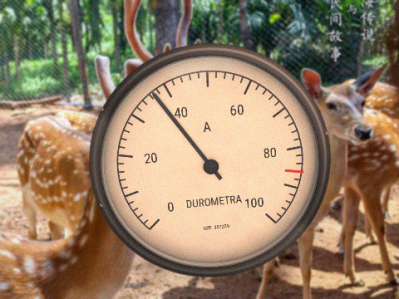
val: 37
